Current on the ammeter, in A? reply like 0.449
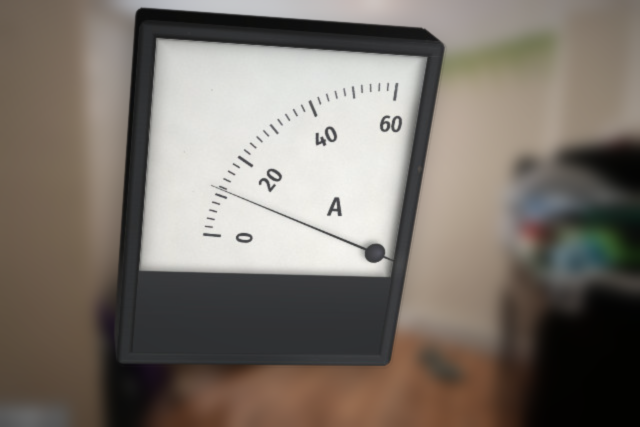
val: 12
